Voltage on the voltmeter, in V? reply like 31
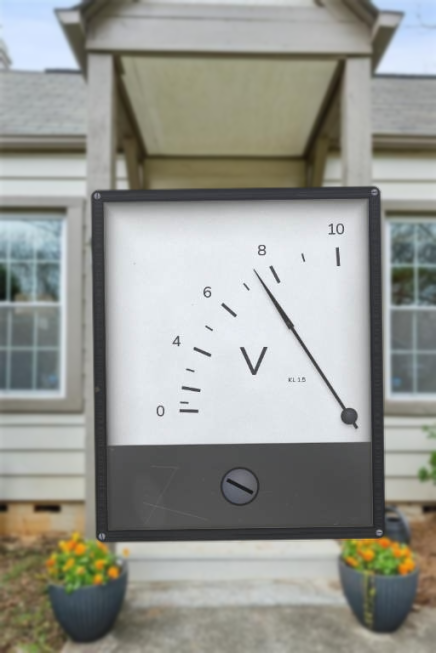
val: 7.5
